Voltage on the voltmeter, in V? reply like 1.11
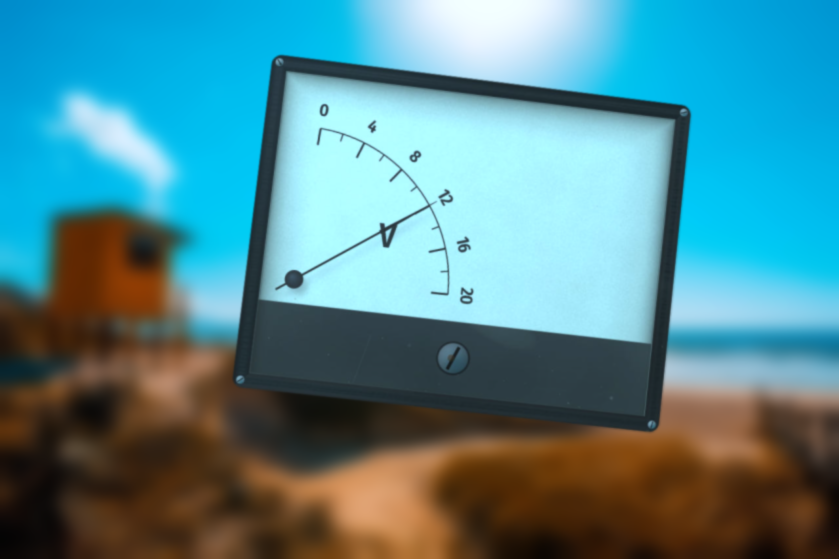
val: 12
